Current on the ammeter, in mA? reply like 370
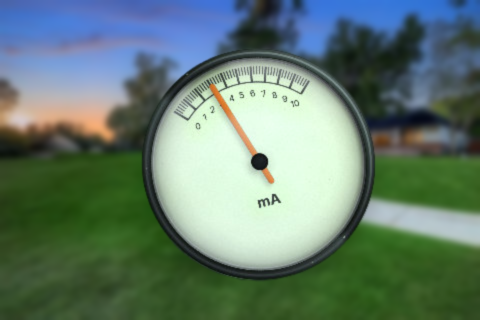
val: 3
